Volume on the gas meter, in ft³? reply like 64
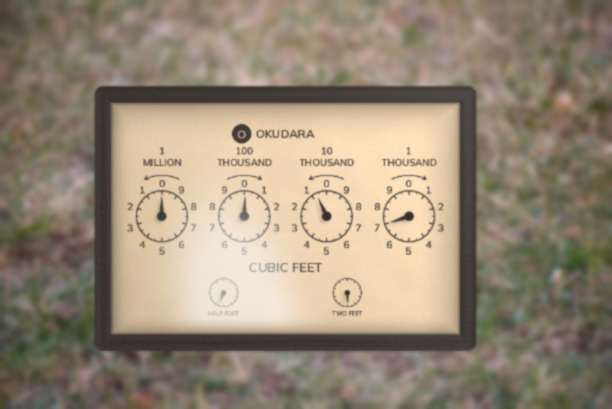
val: 700
